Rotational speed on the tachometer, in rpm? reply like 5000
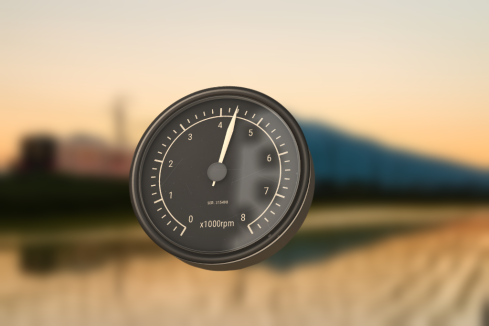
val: 4400
